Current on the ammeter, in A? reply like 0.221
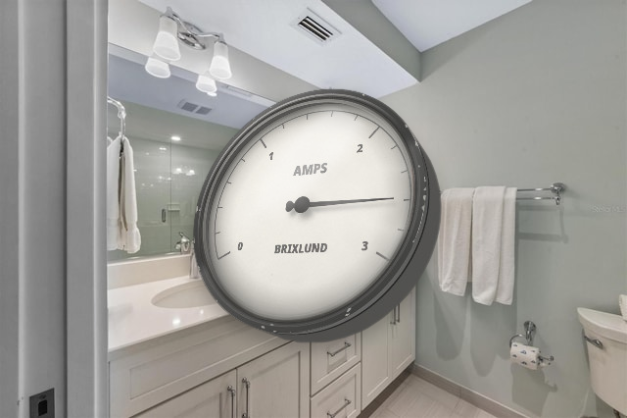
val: 2.6
